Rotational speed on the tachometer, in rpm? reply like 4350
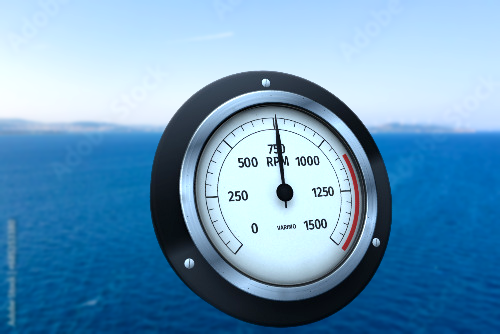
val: 750
